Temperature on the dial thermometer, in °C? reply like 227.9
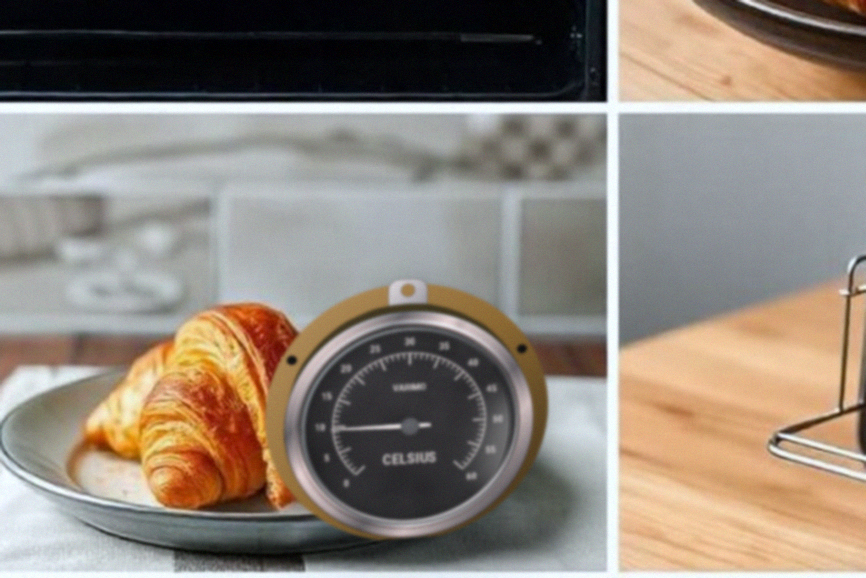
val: 10
